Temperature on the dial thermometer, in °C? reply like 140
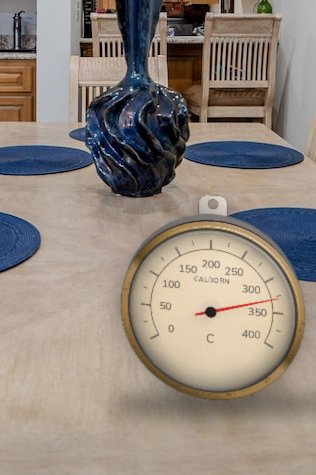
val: 325
